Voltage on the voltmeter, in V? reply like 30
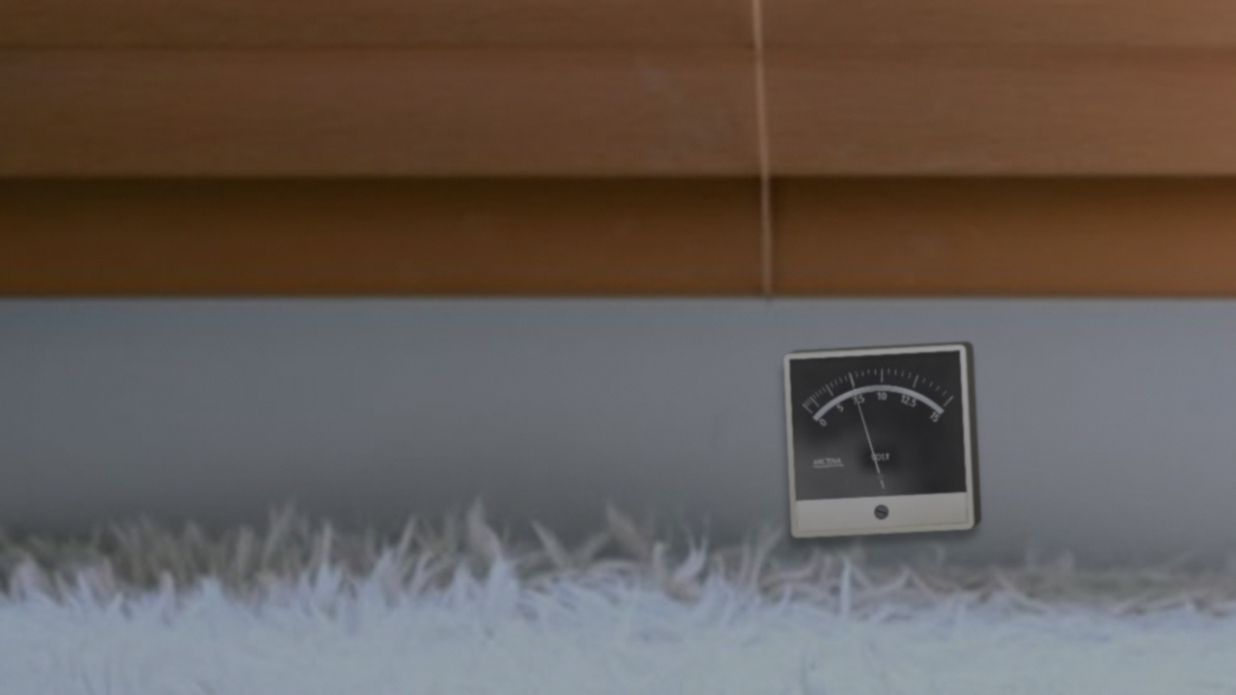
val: 7.5
